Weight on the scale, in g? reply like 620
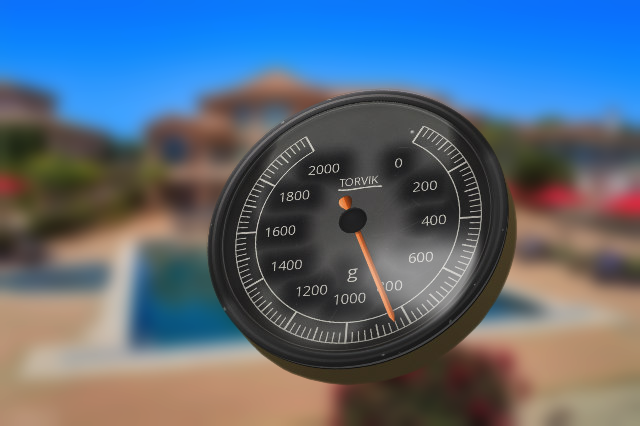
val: 840
